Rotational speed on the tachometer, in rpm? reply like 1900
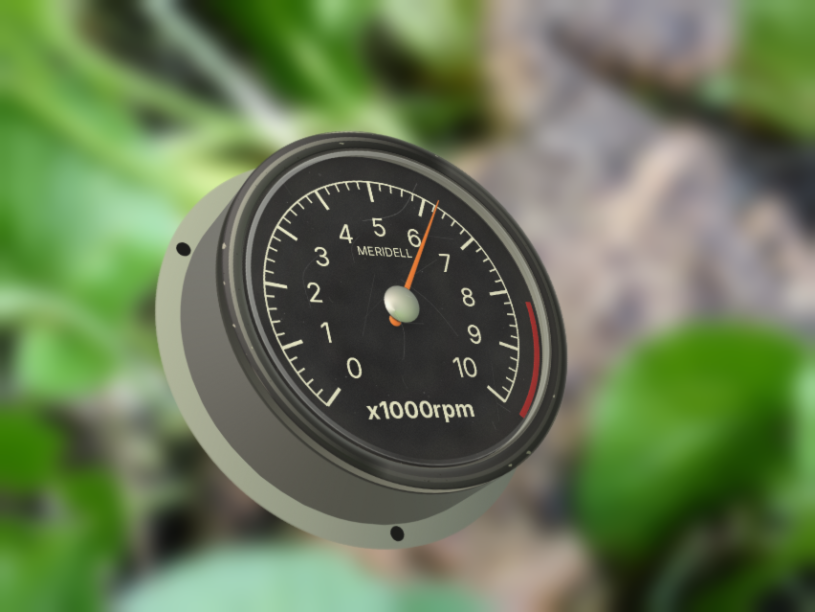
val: 6200
